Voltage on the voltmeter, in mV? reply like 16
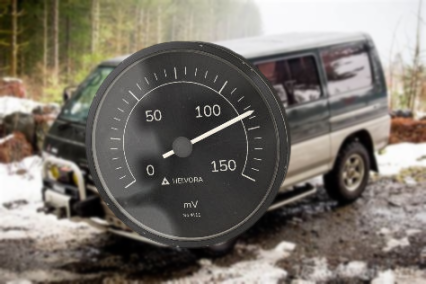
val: 117.5
